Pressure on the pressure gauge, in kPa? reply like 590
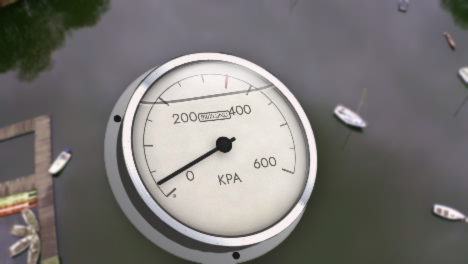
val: 25
